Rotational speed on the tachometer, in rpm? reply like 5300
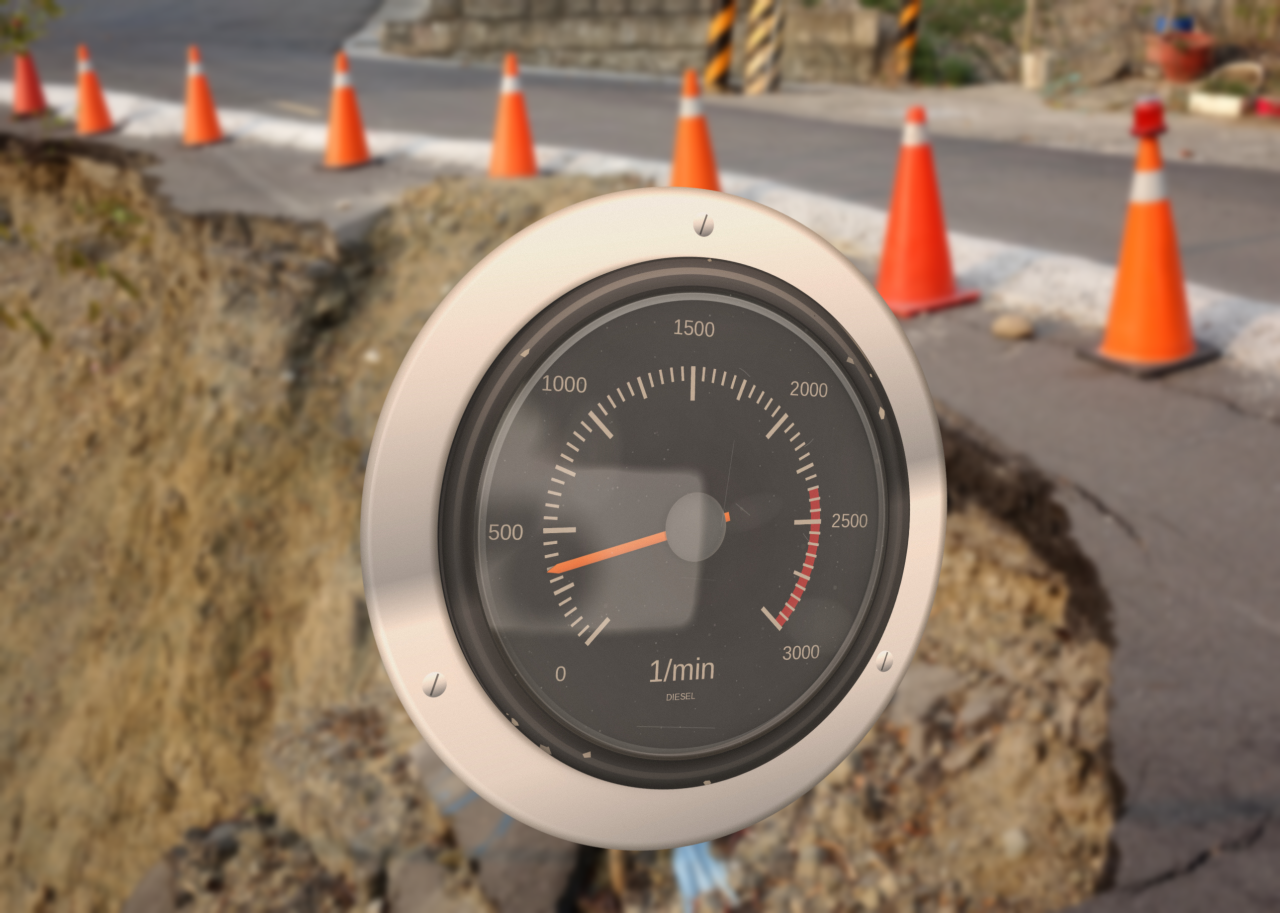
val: 350
